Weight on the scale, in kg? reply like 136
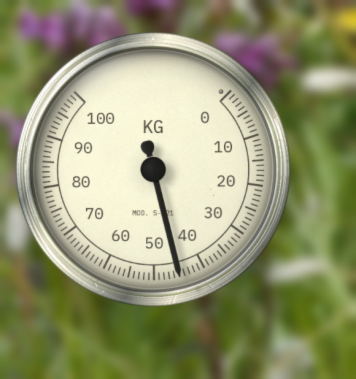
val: 45
